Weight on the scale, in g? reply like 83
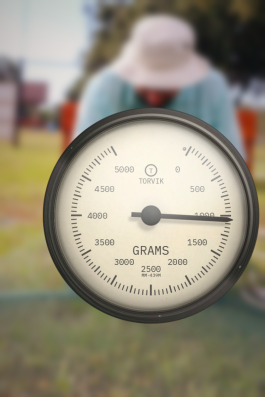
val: 1050
